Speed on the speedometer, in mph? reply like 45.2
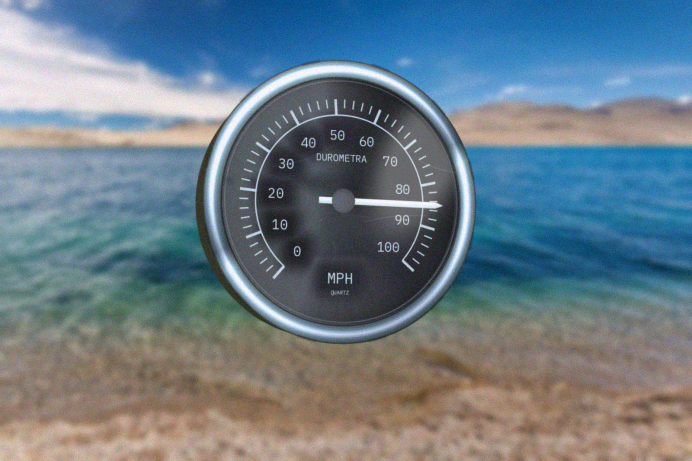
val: 85
